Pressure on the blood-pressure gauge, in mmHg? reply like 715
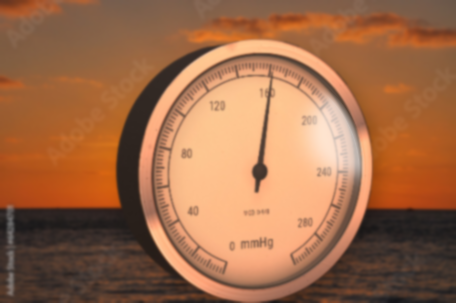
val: 160
